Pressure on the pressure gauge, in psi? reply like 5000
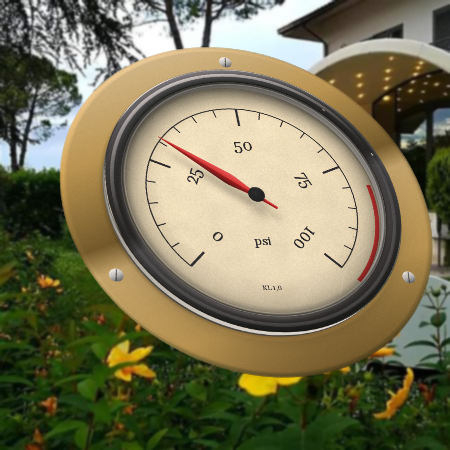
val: 30
